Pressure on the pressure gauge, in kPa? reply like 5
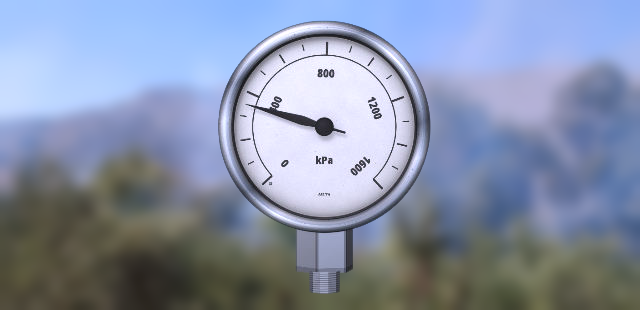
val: 350
